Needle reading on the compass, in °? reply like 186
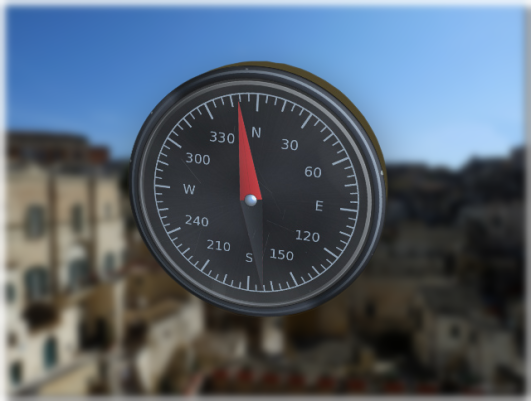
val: 350
